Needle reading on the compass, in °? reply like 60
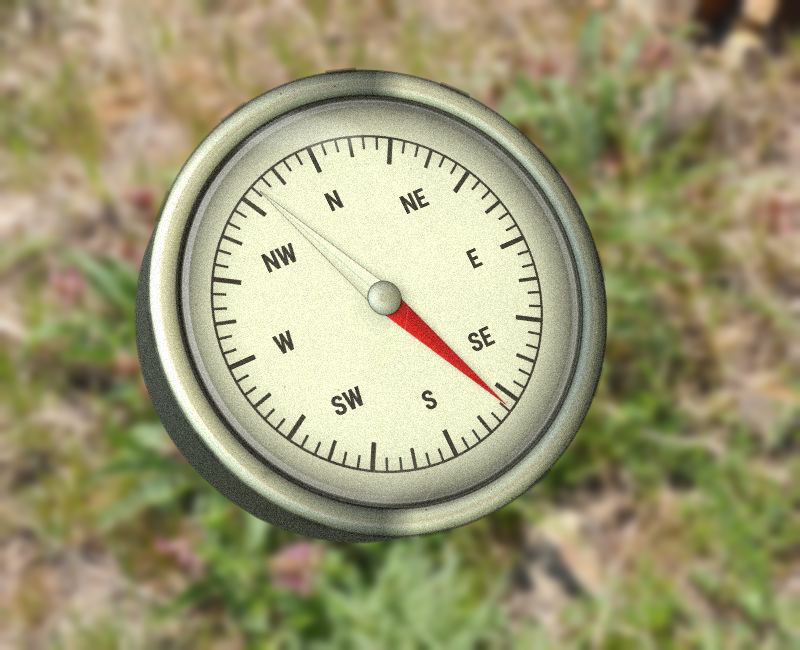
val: 155
